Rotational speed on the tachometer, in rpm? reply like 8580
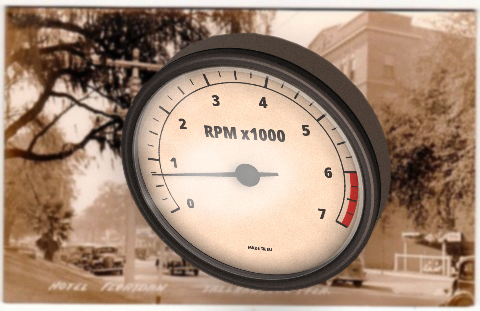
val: 750
